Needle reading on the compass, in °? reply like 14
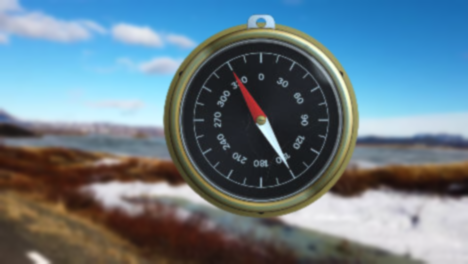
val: 330
